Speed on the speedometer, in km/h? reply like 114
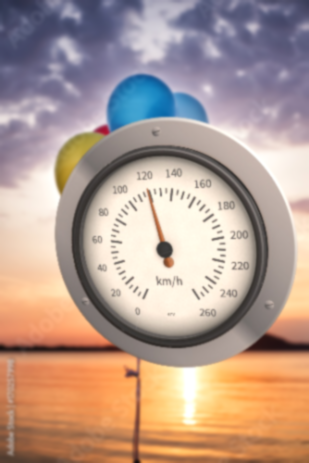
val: 120
